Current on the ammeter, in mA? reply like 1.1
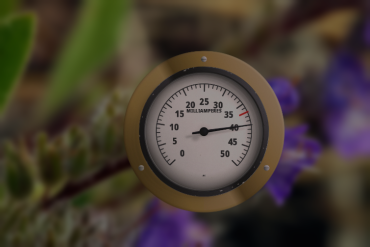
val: 40
